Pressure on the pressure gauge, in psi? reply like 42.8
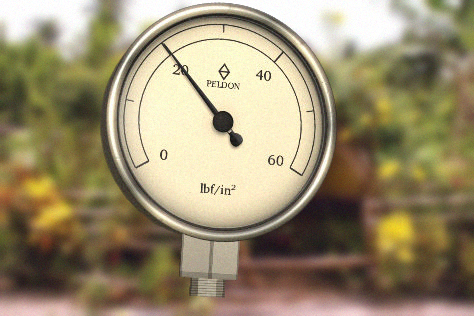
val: 20
